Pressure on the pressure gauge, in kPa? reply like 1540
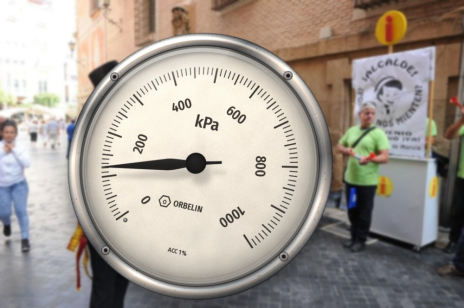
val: 120
